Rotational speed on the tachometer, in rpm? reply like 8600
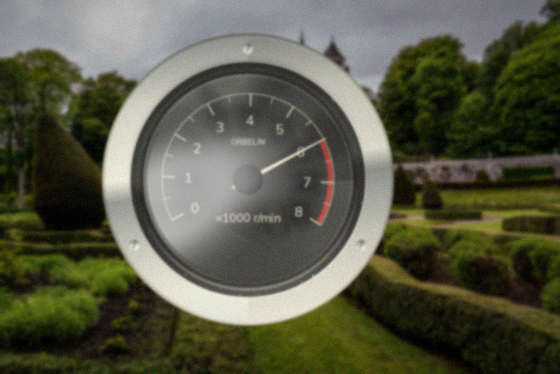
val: 6000
